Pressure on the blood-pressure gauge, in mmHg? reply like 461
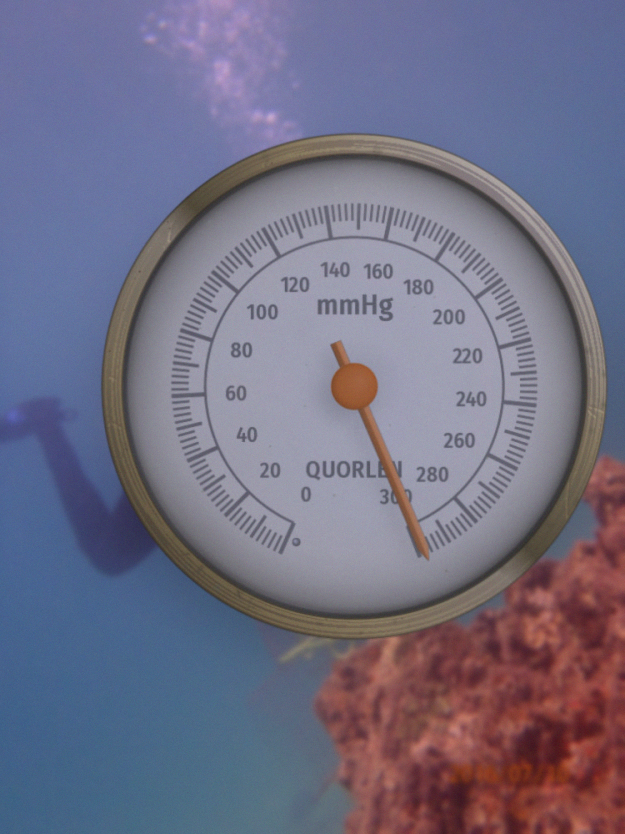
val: 298
